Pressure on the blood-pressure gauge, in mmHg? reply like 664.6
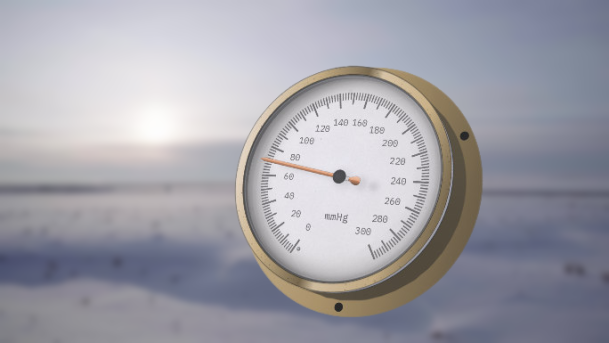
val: 70
